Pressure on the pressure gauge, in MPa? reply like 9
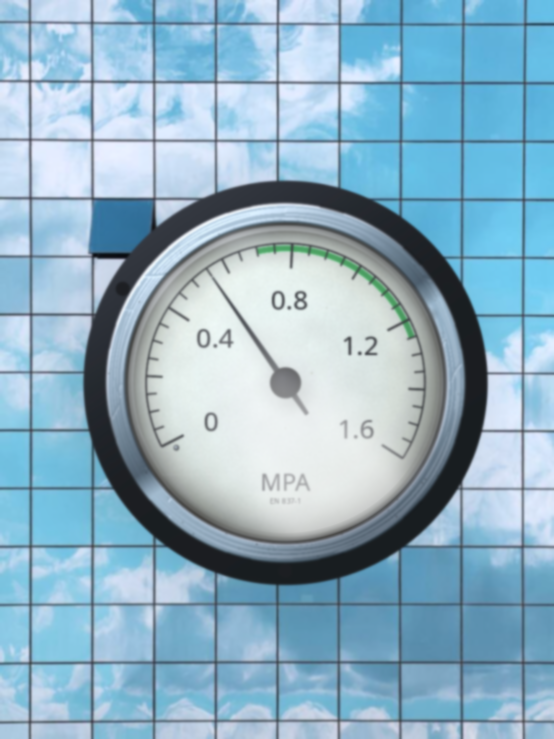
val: 0.55
